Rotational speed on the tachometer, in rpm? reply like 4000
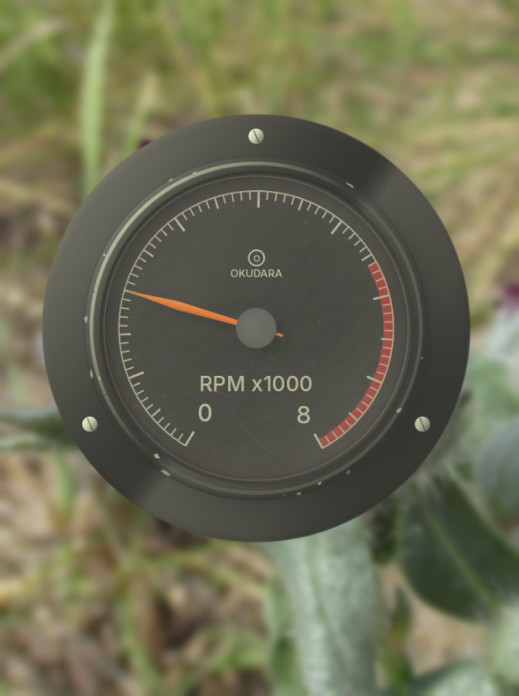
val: 2000
